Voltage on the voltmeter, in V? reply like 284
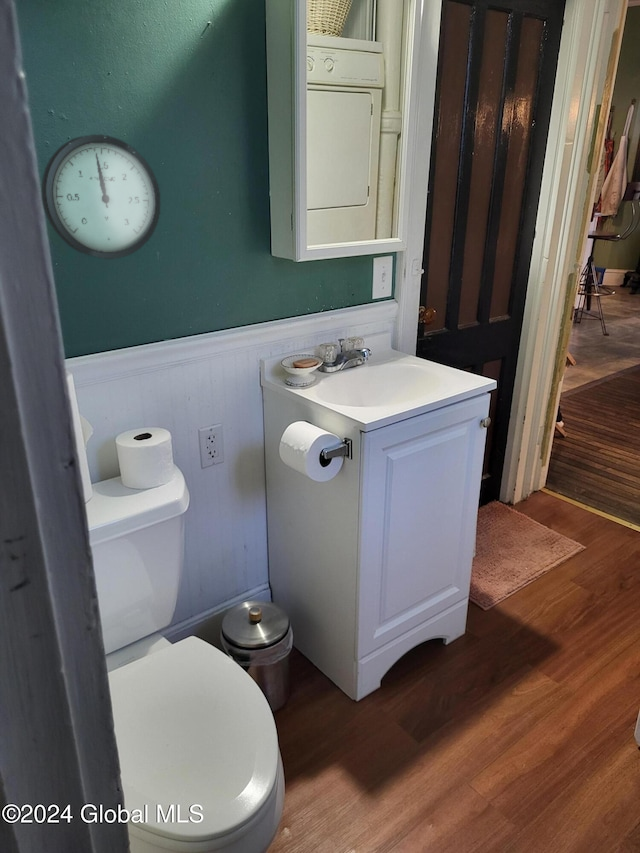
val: 1.4
